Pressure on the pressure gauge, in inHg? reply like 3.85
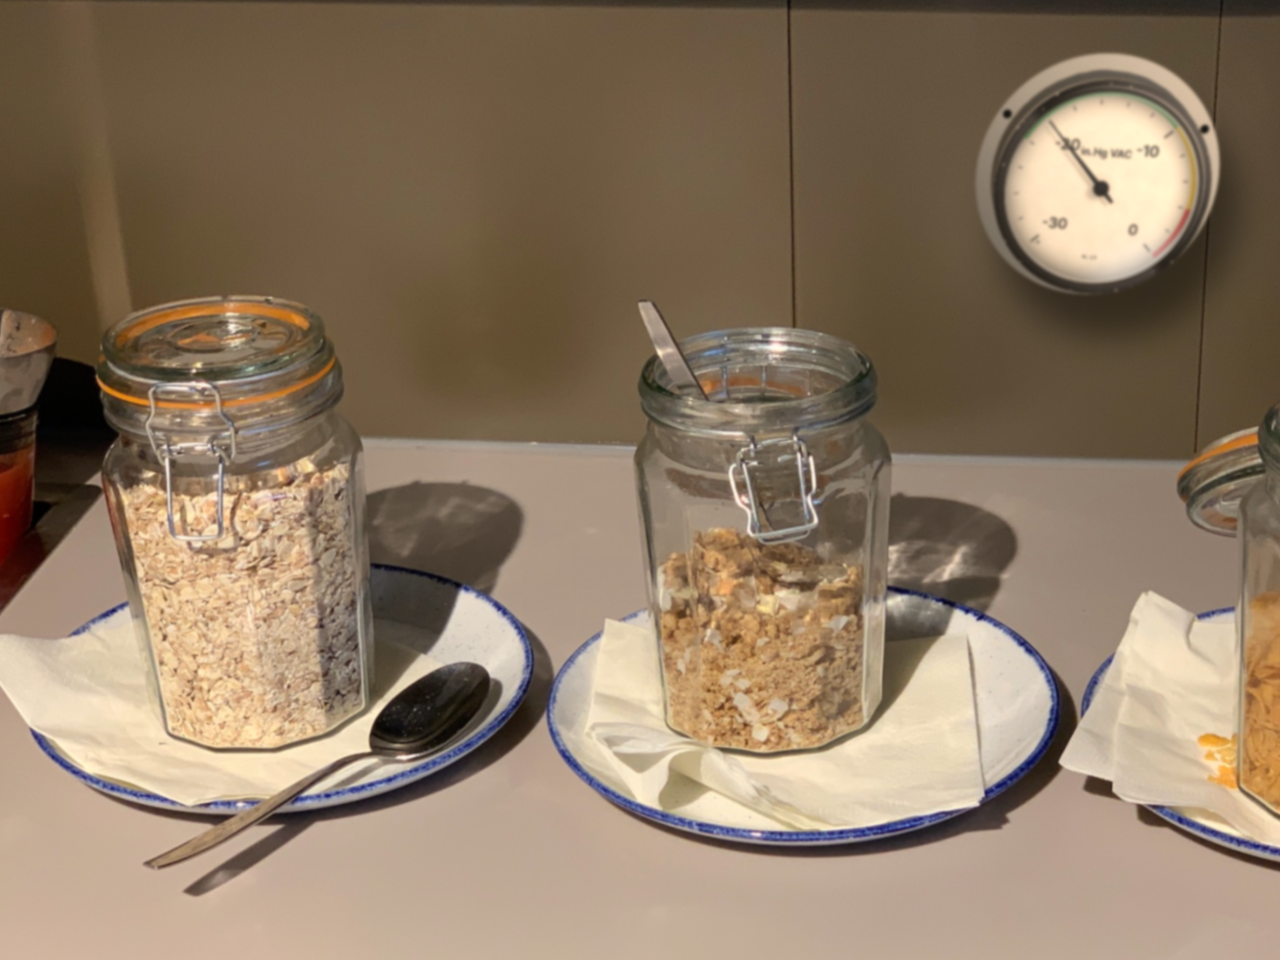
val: -20
